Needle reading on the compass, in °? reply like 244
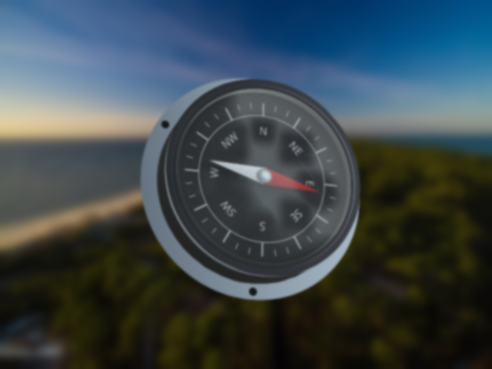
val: 100
